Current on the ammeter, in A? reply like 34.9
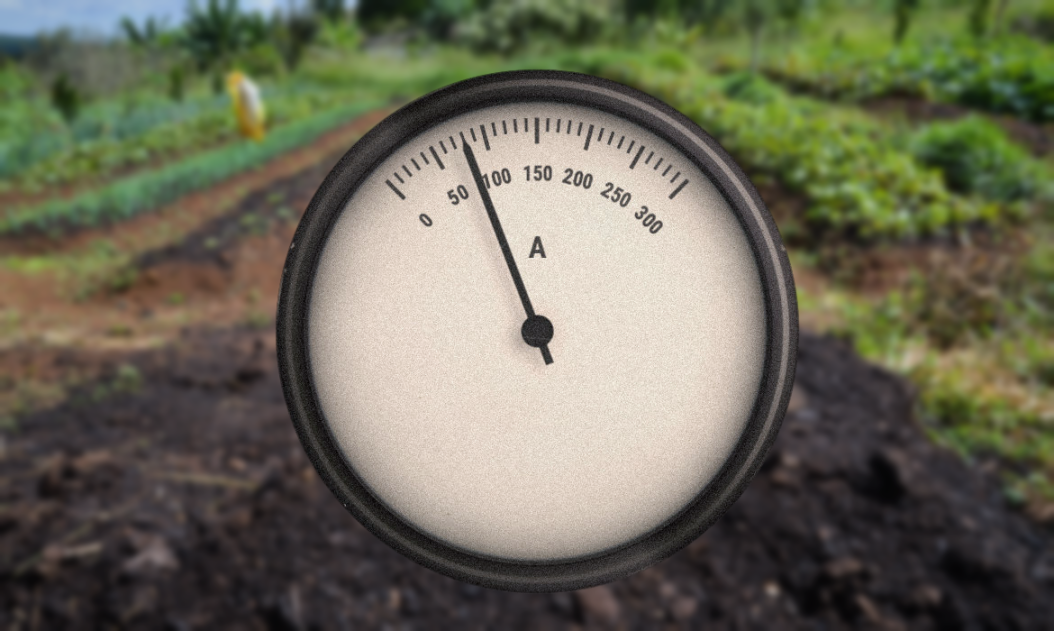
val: 80
